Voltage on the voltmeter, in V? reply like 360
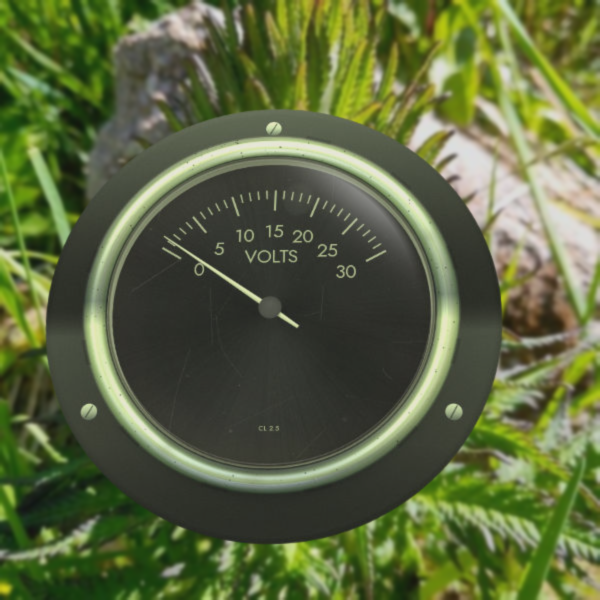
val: 1
